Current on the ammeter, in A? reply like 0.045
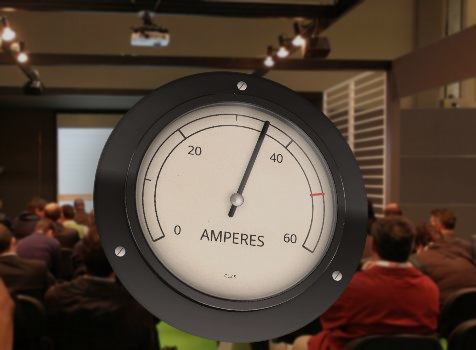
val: 35
